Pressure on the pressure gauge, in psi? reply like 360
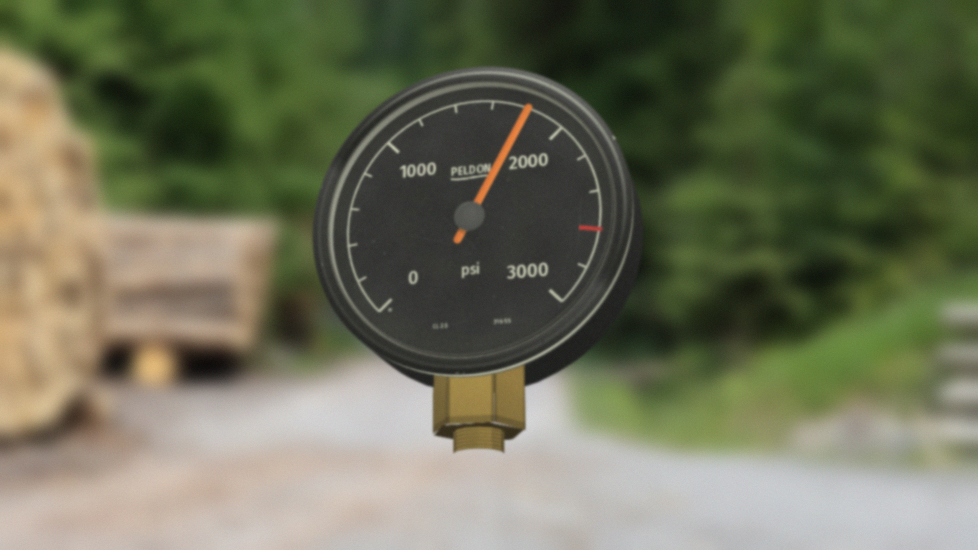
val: 1800
